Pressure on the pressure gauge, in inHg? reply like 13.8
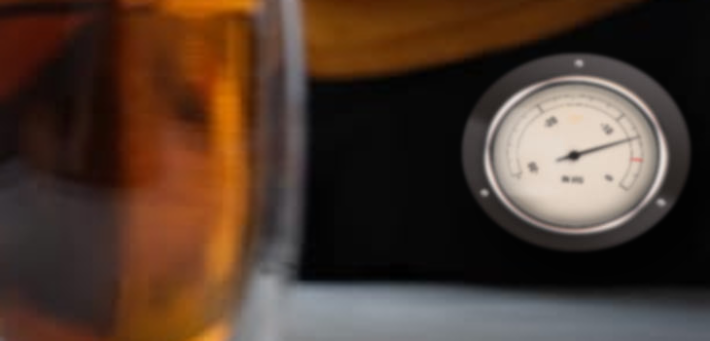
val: -7
